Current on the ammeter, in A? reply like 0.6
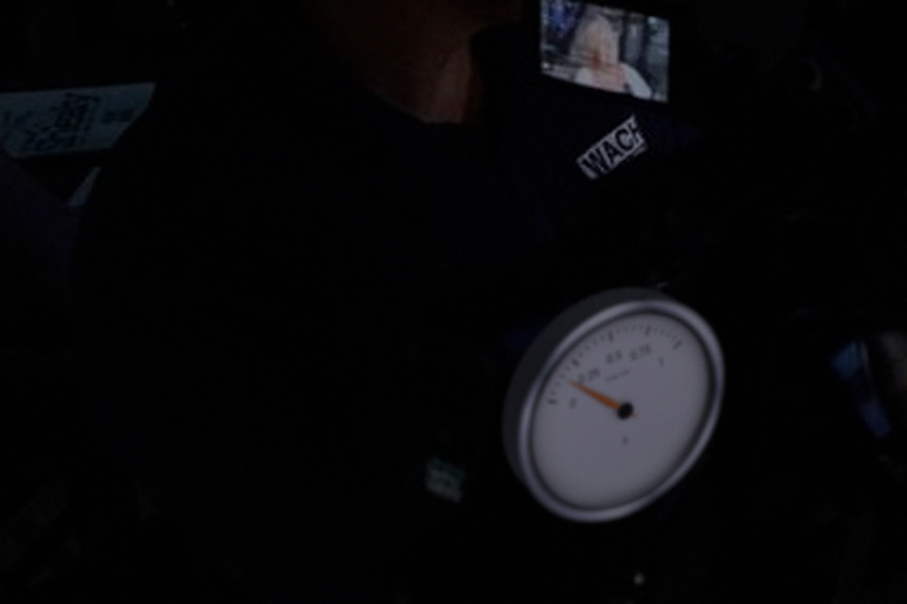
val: 0.15
